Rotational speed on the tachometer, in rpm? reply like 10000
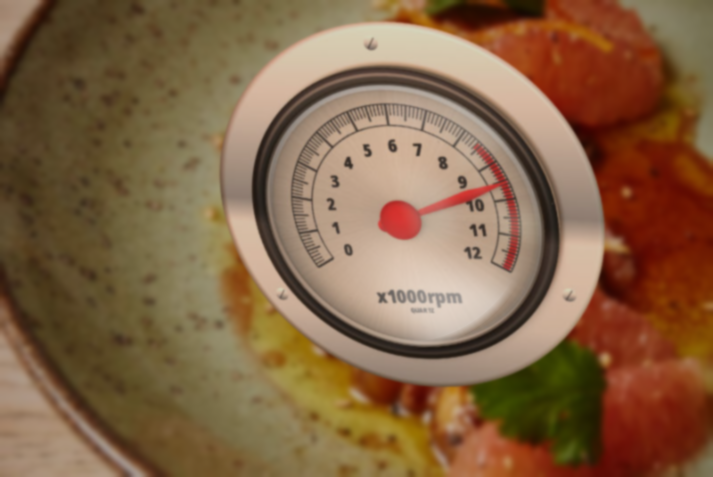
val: 9500
